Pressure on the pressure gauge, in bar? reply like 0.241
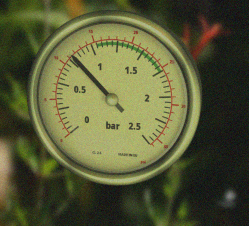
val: 0.8
